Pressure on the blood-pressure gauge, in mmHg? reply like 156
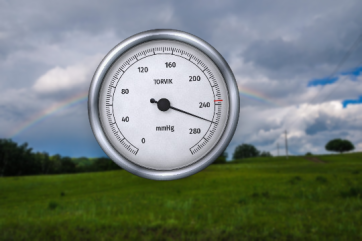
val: 260
